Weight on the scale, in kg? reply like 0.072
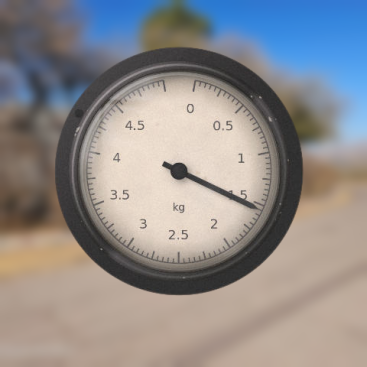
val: 1.55
